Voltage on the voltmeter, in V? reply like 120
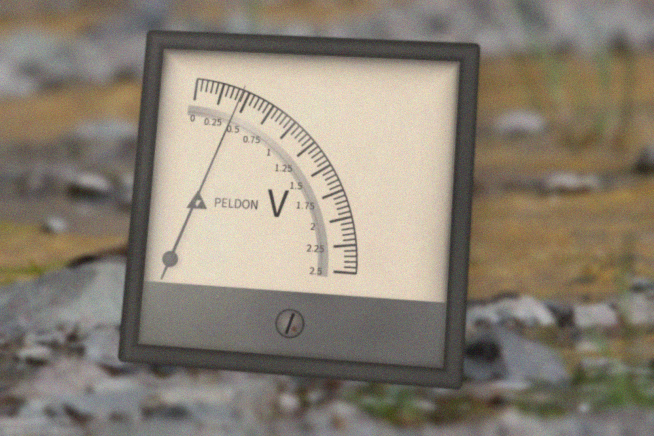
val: 0.45
